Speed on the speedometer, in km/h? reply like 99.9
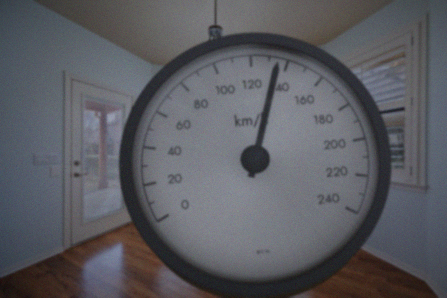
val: 135
